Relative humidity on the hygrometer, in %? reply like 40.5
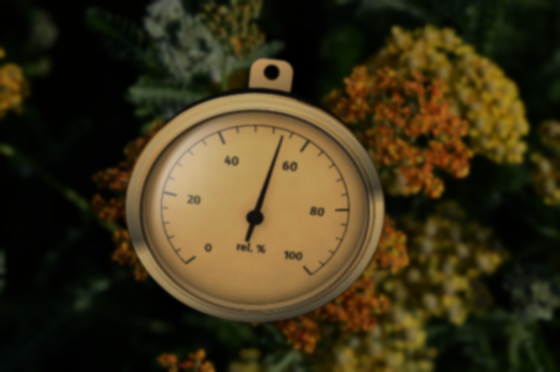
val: 54
